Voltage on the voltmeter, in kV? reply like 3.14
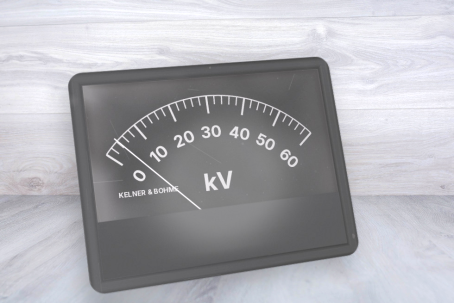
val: 4
